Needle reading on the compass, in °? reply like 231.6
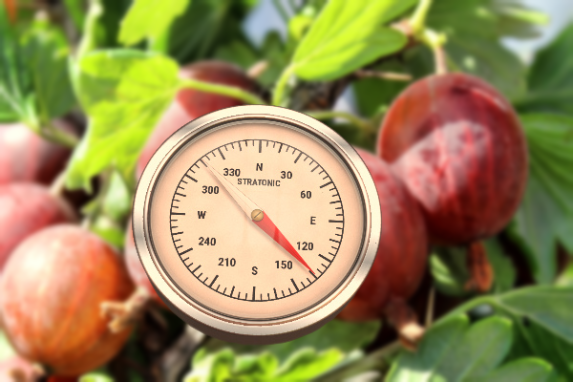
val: 135
